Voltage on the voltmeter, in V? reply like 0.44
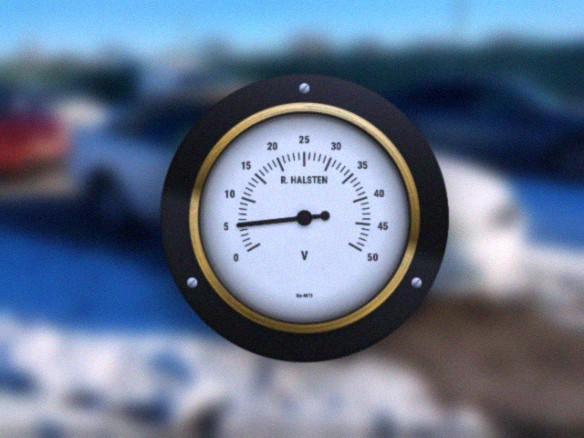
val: 5
